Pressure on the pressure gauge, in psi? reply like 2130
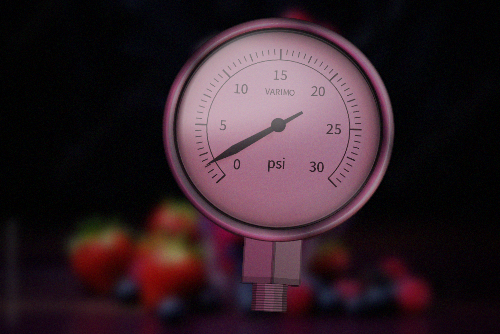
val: 1.5
